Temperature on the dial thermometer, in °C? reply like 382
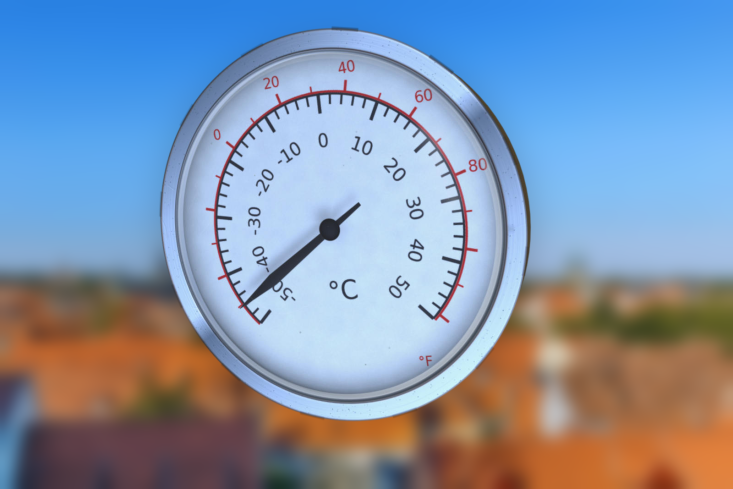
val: -46
